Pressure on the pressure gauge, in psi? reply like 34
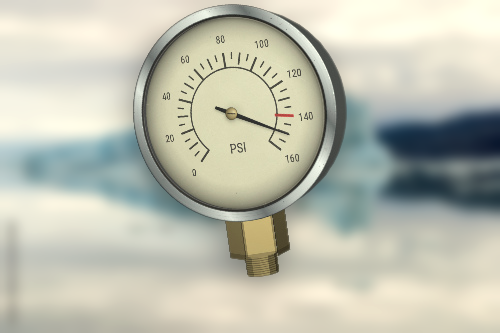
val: 150
